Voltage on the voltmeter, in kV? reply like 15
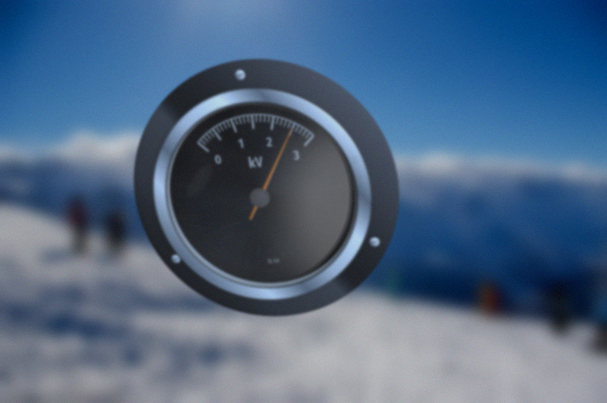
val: 2.5
